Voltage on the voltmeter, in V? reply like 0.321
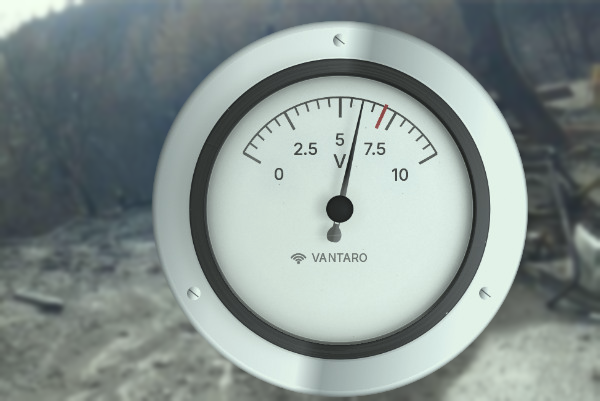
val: 6
